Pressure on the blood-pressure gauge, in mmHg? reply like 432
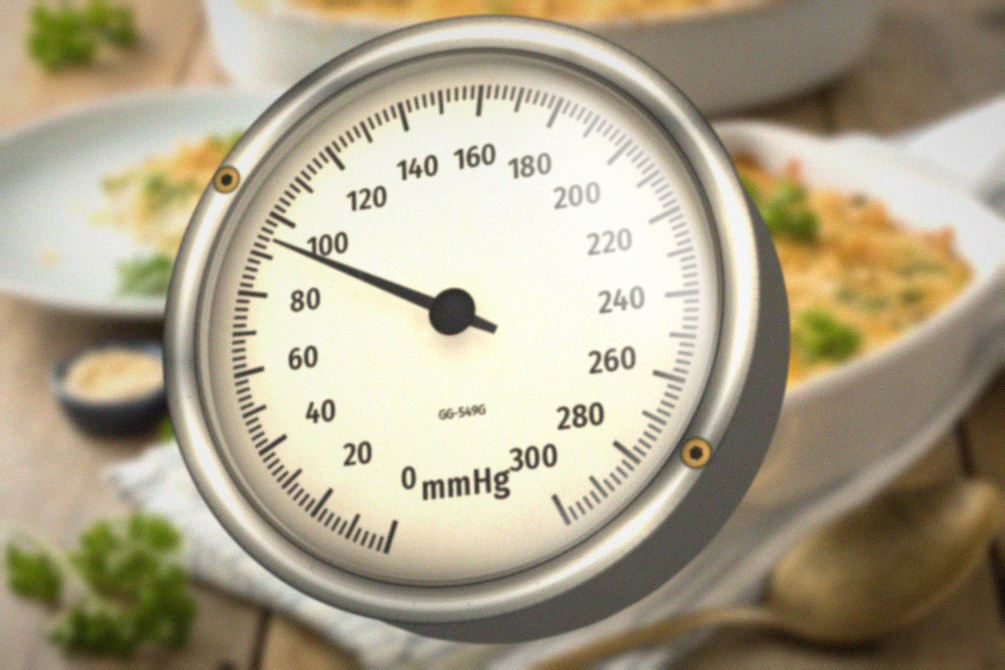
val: 94
